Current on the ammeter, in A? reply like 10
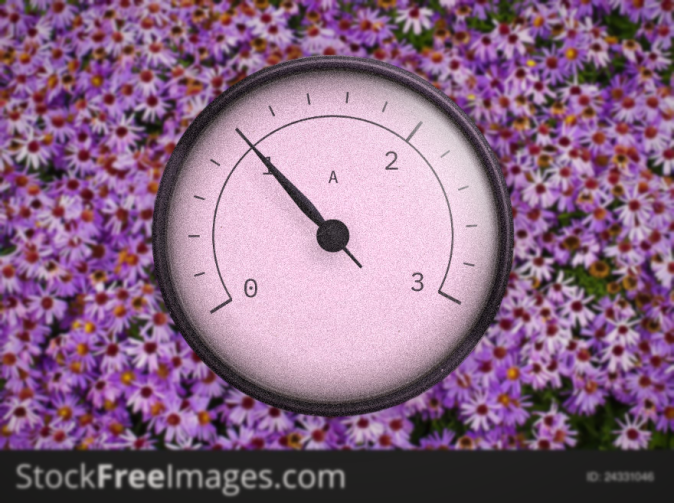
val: 1
